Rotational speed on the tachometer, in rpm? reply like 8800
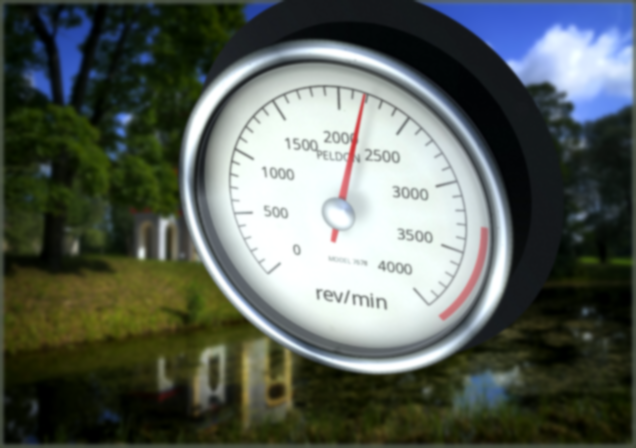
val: 2200
